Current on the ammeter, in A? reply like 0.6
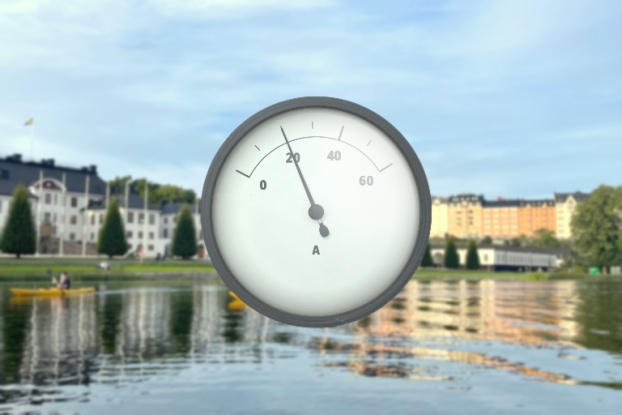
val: 20
